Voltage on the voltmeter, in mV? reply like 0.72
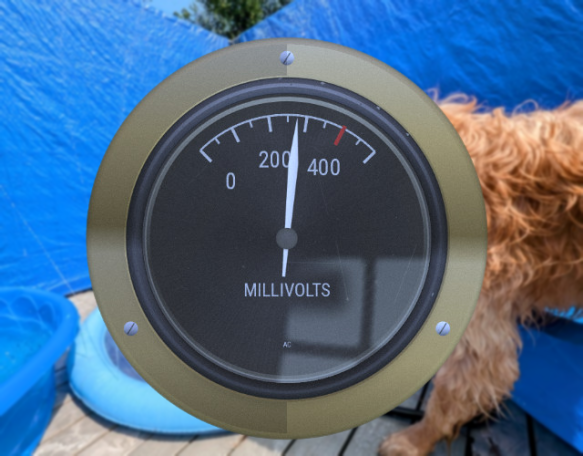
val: 275
